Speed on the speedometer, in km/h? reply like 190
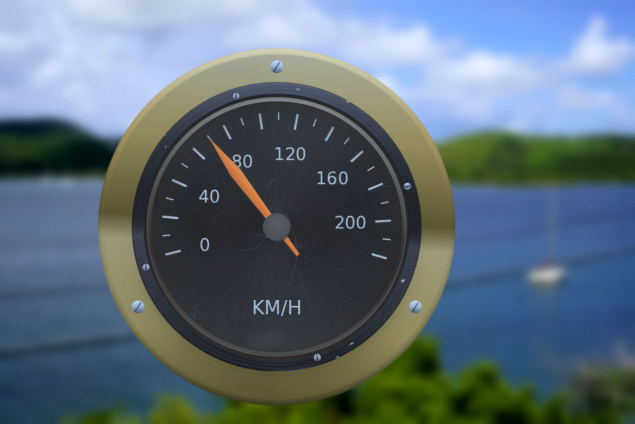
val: 70
